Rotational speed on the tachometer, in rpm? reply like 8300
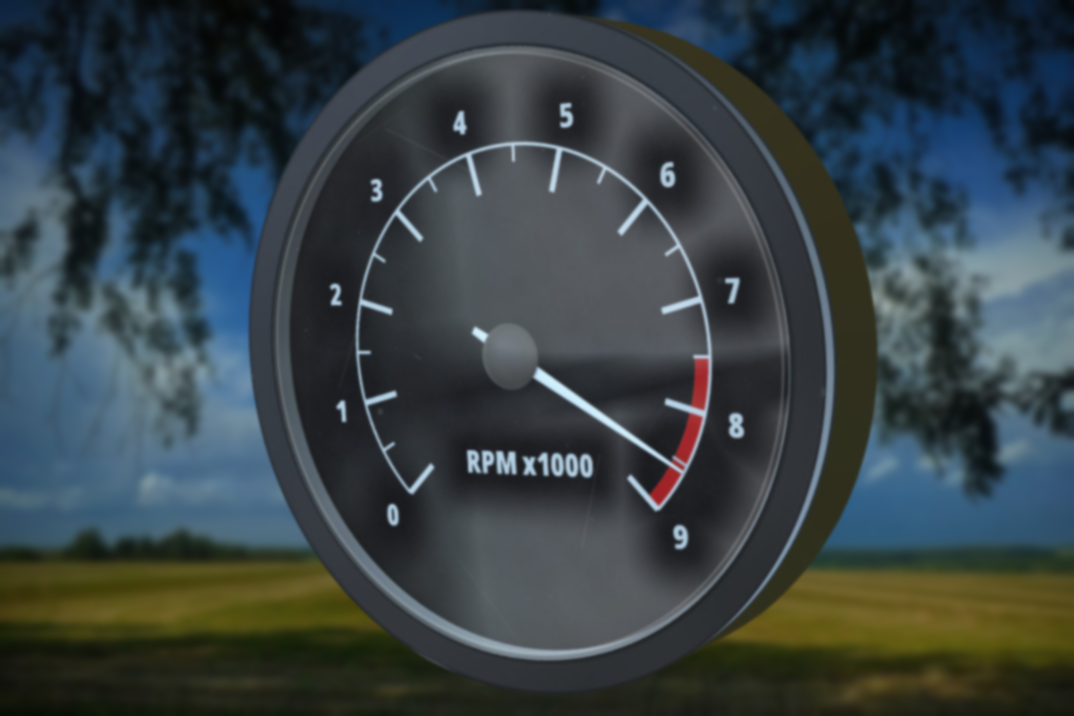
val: 8500
